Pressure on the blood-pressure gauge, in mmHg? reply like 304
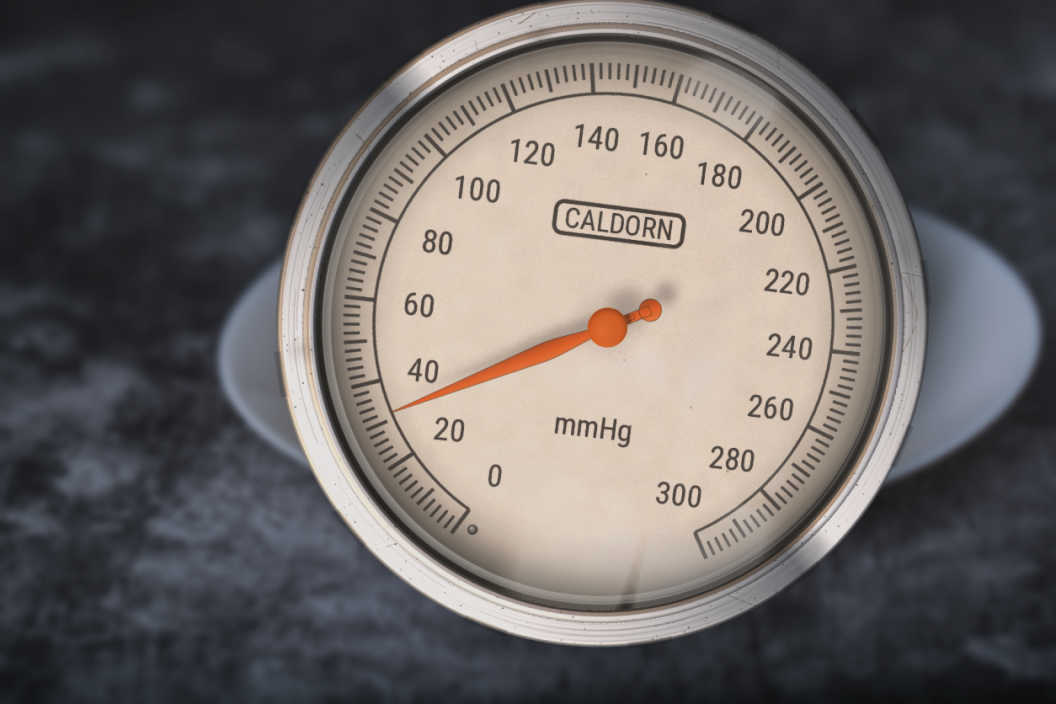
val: 32
